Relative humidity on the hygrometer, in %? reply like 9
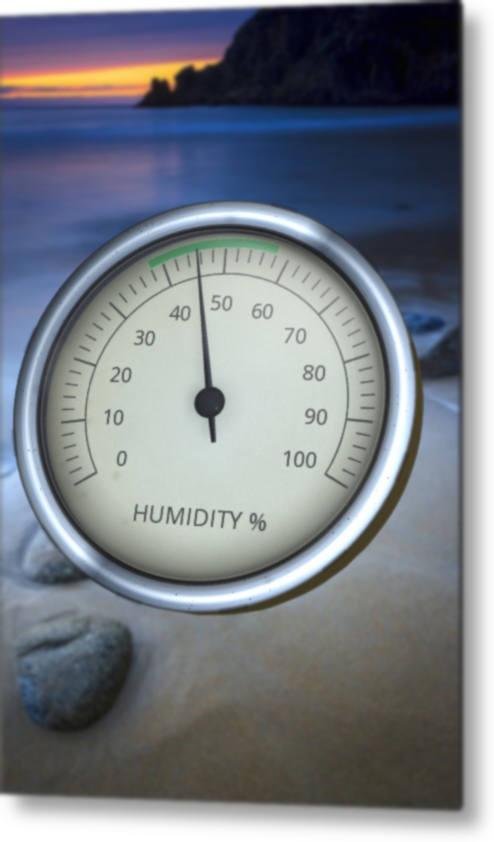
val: 46
